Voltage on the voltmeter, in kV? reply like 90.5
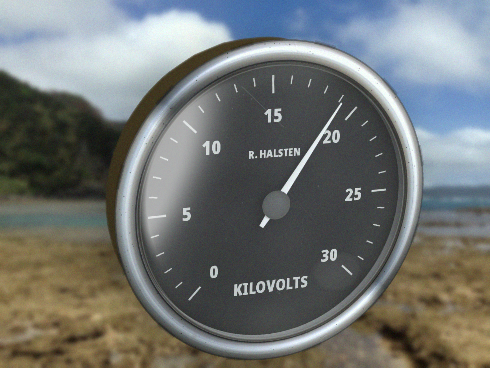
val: 19
